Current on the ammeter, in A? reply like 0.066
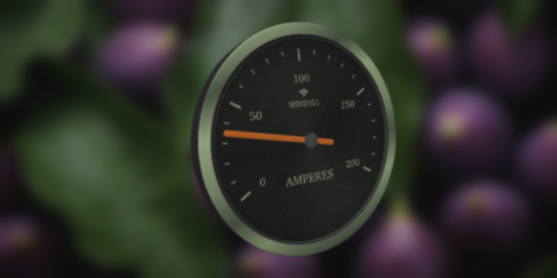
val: 35
